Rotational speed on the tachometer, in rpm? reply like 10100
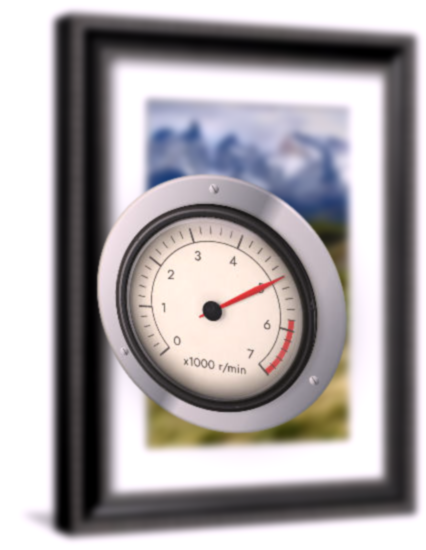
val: 5000
